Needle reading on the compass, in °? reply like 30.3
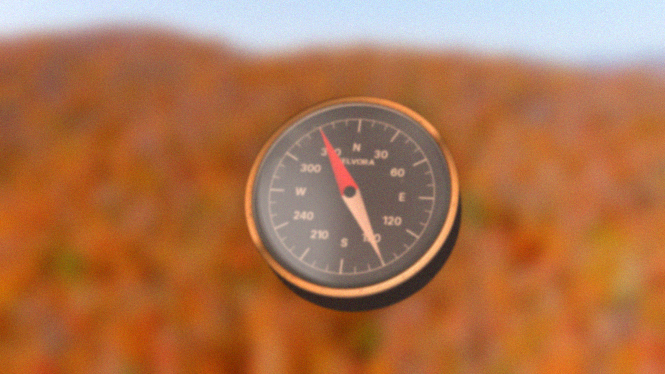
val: 330
